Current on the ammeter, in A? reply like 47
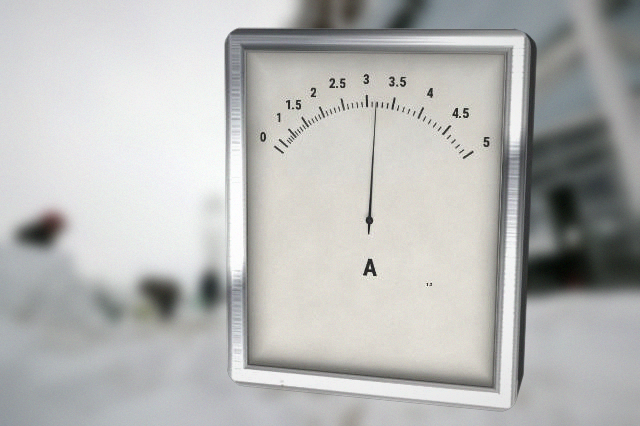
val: 3.2
